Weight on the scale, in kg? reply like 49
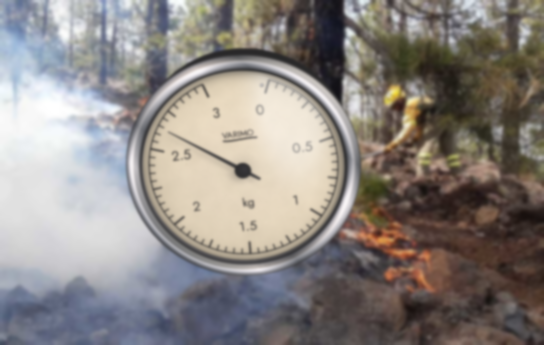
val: 2.65
